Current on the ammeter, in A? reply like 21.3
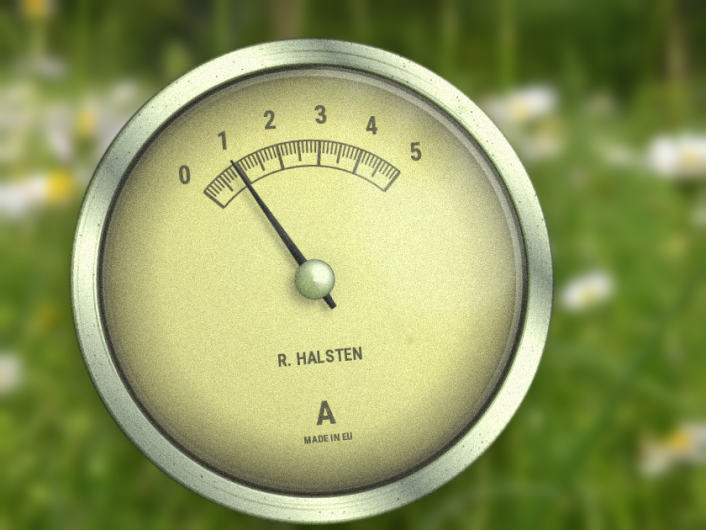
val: 0.9
